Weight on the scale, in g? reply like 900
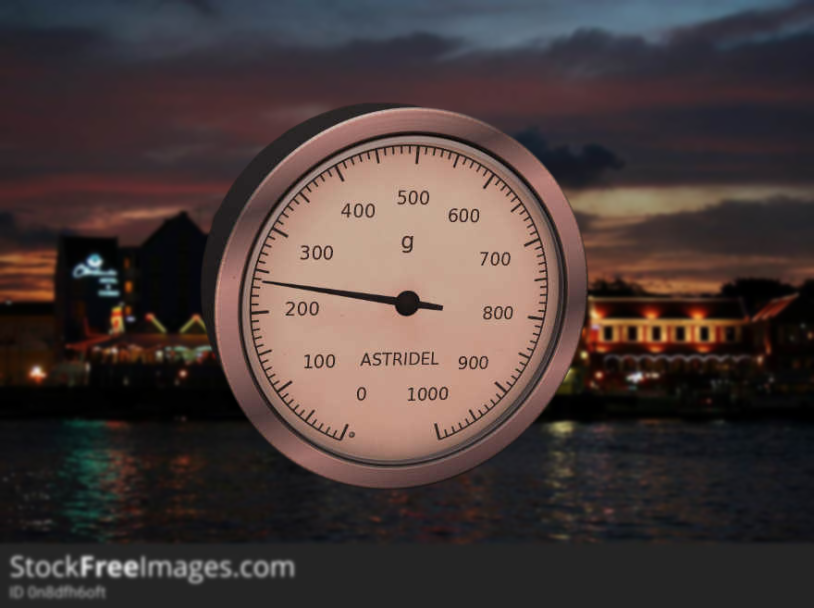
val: 240
